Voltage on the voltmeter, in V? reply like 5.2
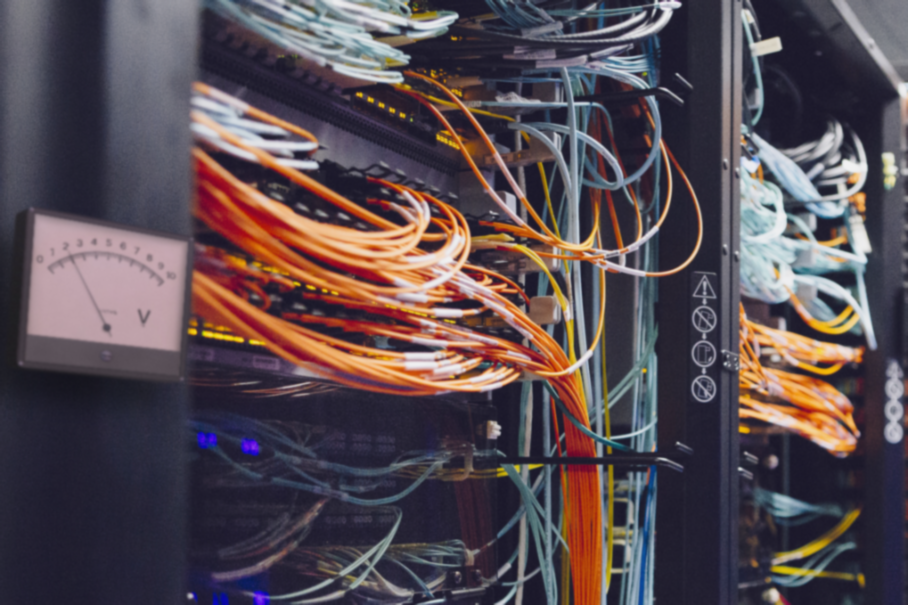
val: 2
